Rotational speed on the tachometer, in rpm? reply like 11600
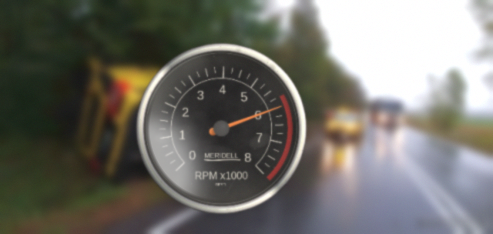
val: 6000
